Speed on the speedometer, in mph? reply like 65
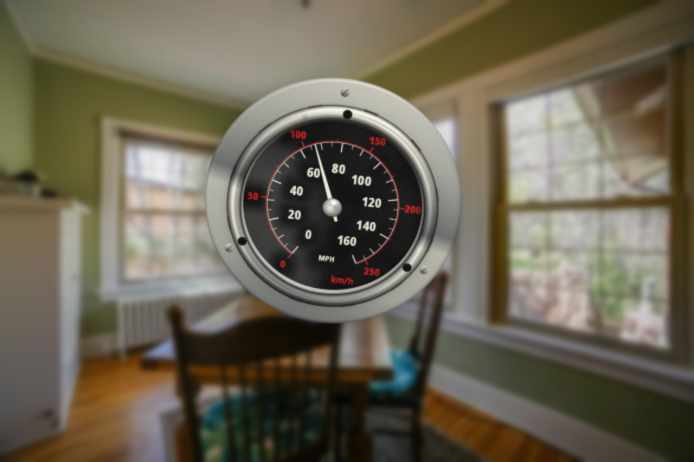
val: 67.5
